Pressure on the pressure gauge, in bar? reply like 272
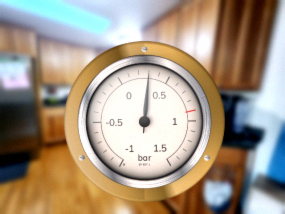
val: 0.3
